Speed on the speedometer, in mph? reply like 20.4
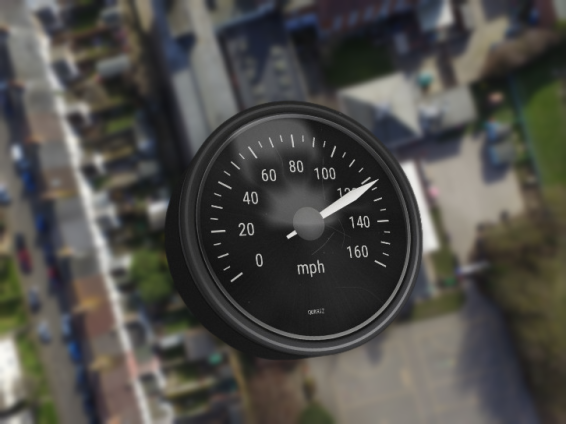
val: 122.5
